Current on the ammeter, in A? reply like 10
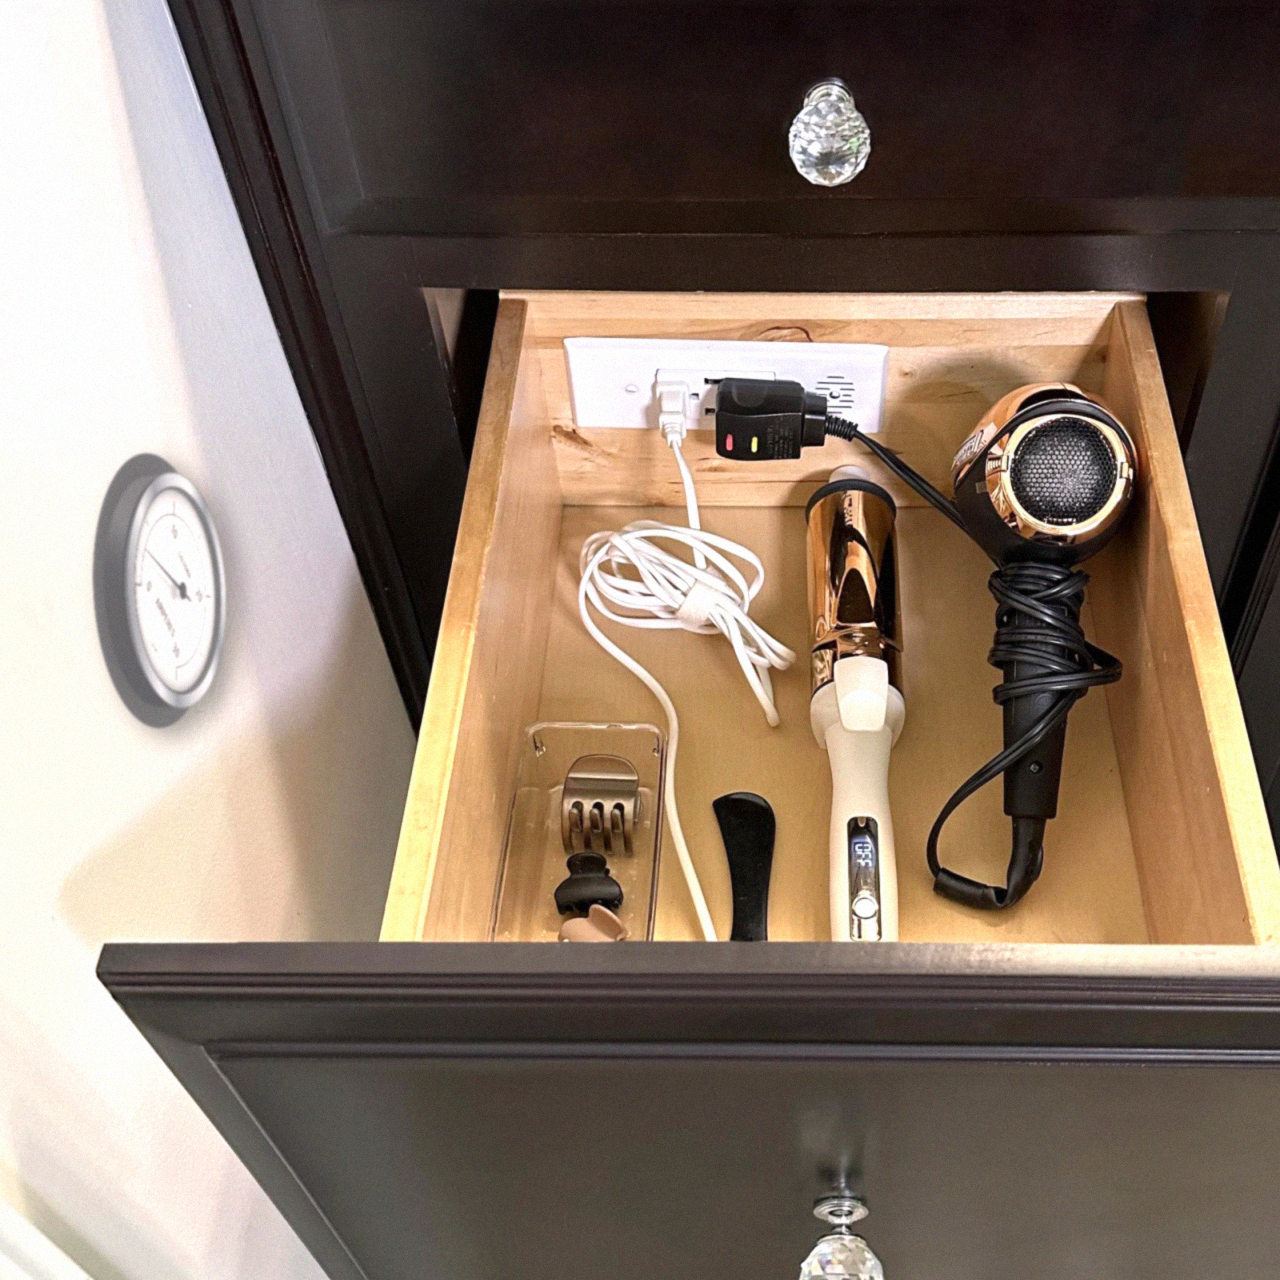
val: 2.5
